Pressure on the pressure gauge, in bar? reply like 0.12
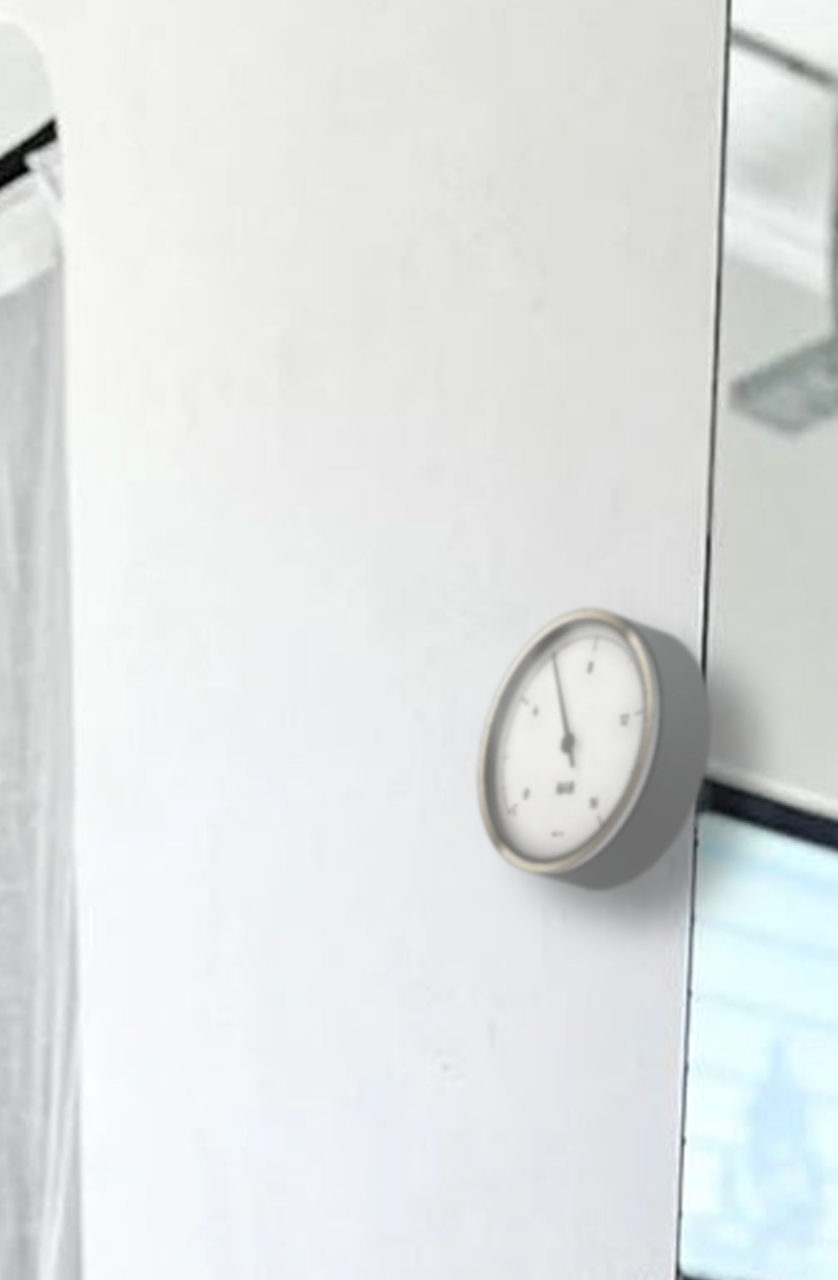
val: 6
